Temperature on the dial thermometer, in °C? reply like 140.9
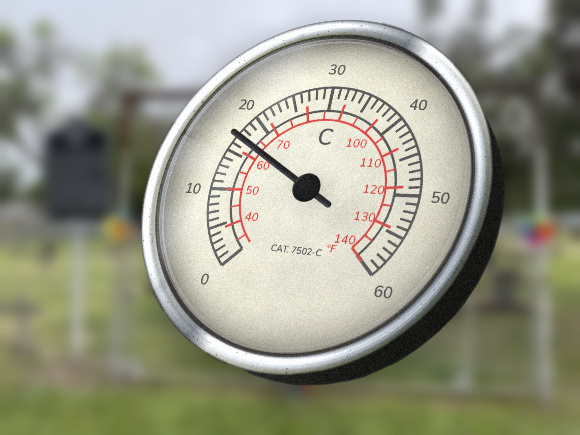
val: 17
